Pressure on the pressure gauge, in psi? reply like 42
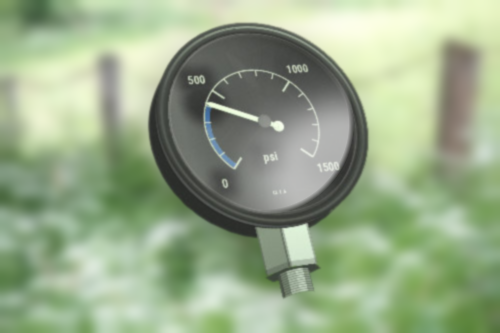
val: 400
